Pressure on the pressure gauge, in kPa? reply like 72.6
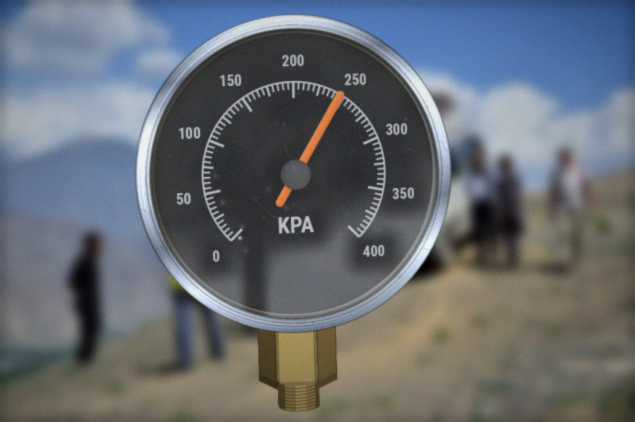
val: 245
